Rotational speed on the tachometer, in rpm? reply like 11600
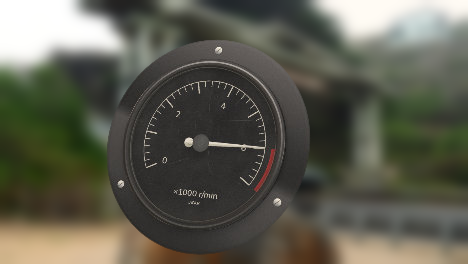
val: 6000
